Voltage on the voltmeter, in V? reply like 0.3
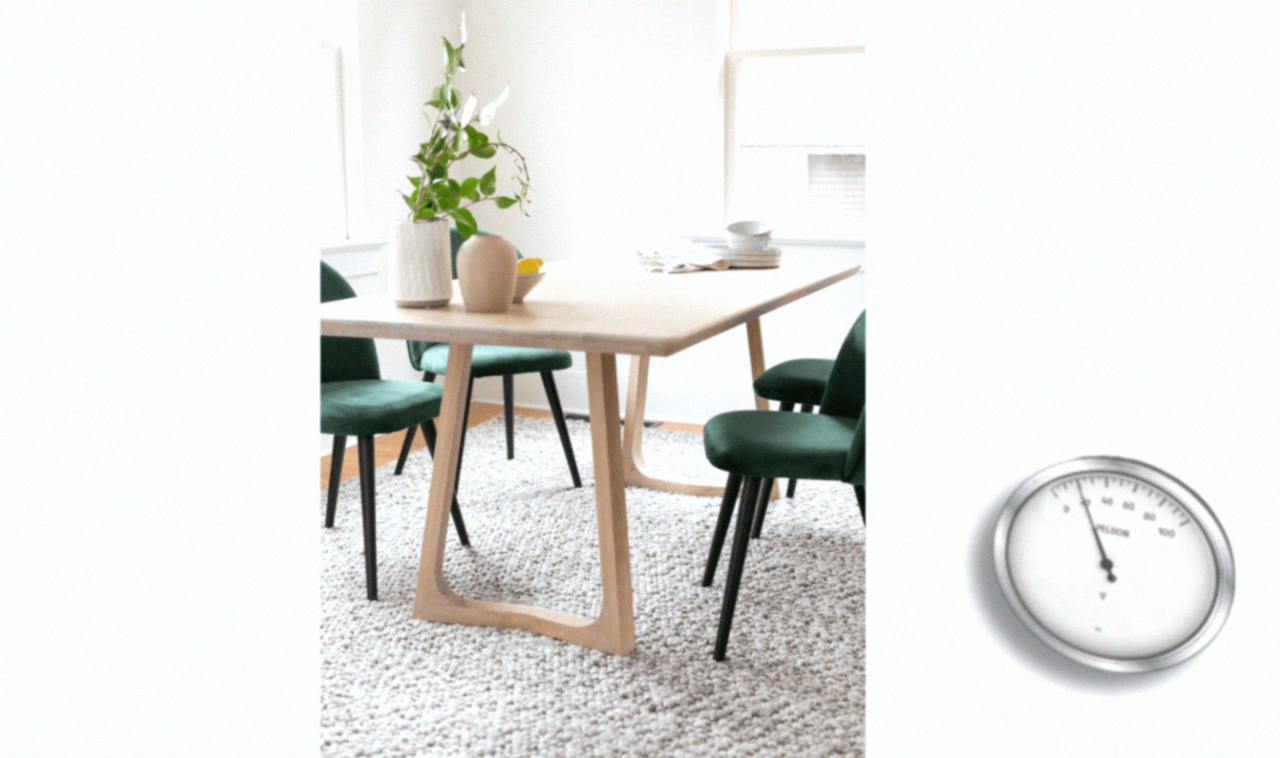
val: 20
